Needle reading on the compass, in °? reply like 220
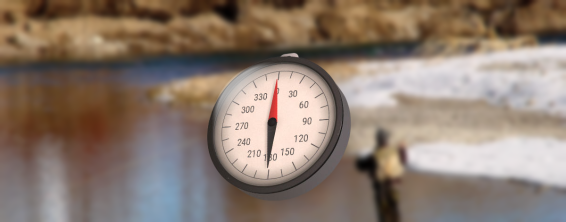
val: 0
